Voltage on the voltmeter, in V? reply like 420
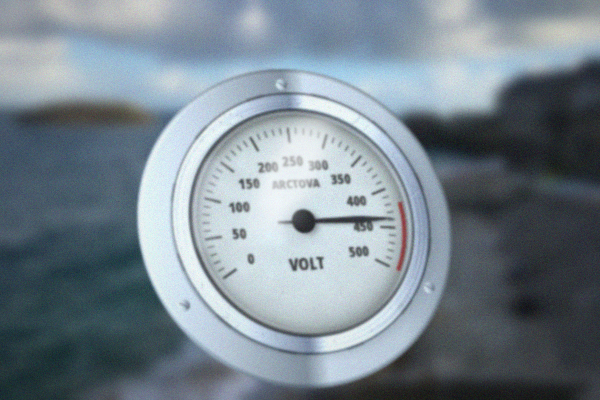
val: 440
